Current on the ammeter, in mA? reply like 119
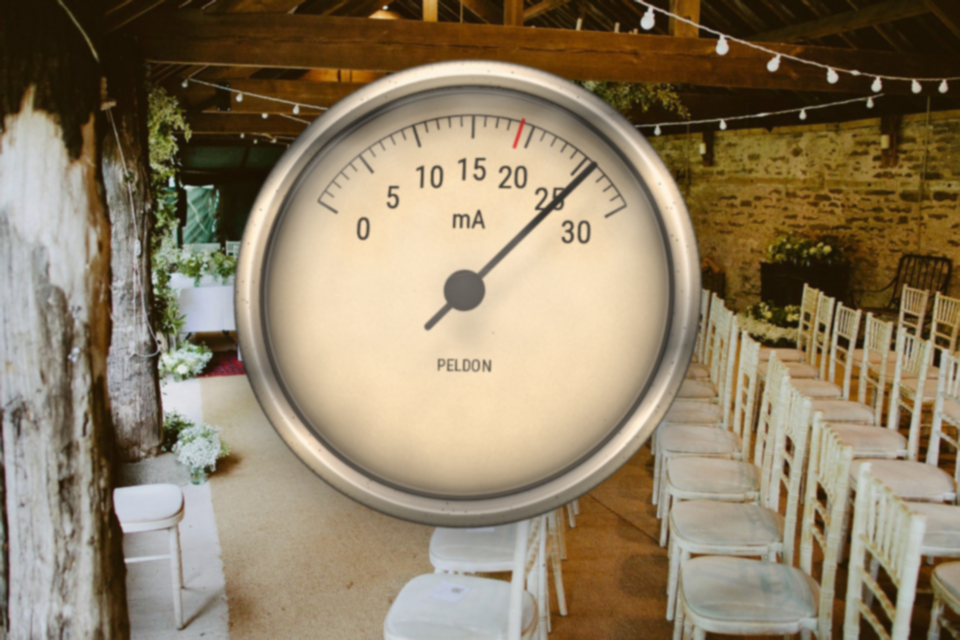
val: 26
